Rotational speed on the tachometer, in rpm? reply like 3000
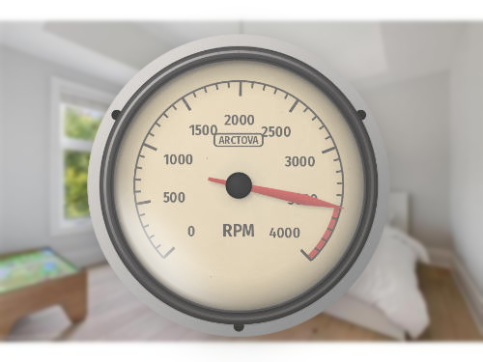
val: 3500
